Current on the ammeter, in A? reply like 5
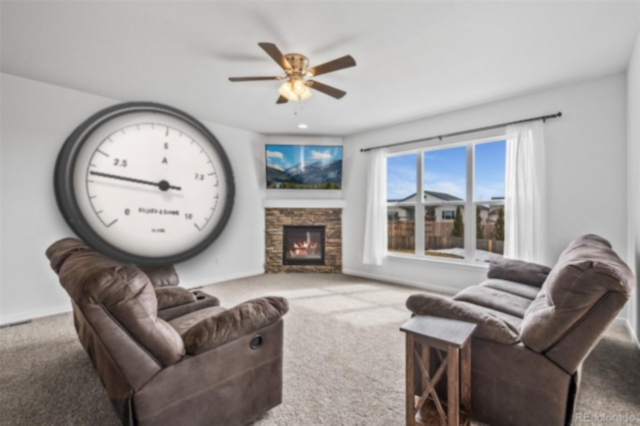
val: 1.75
